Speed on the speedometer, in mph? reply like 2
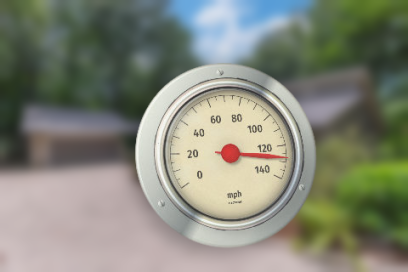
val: 127.5
